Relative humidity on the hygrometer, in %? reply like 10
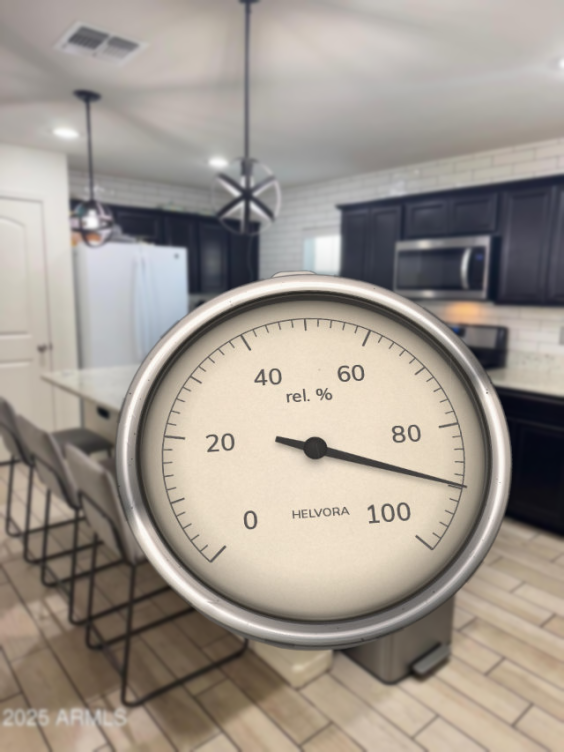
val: 90
